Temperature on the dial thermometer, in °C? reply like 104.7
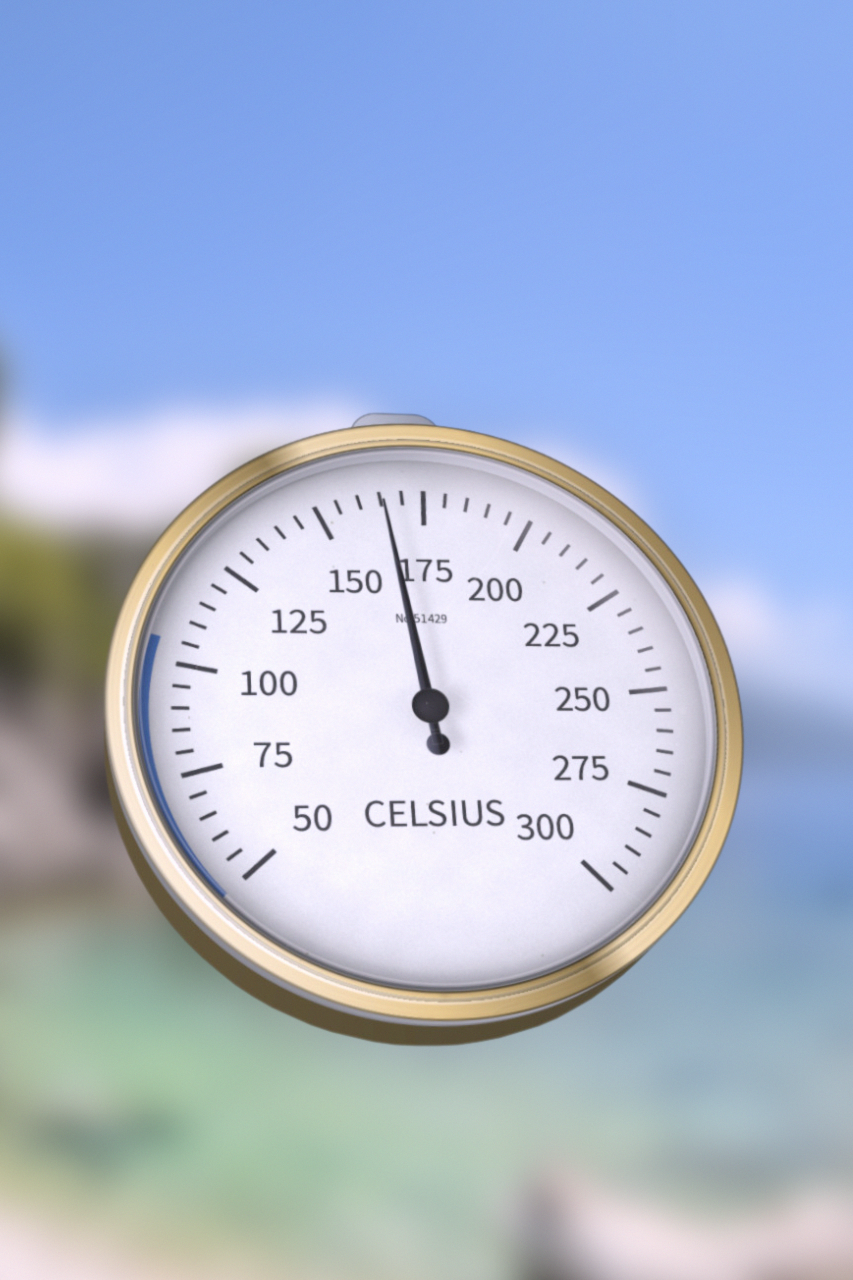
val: 165
